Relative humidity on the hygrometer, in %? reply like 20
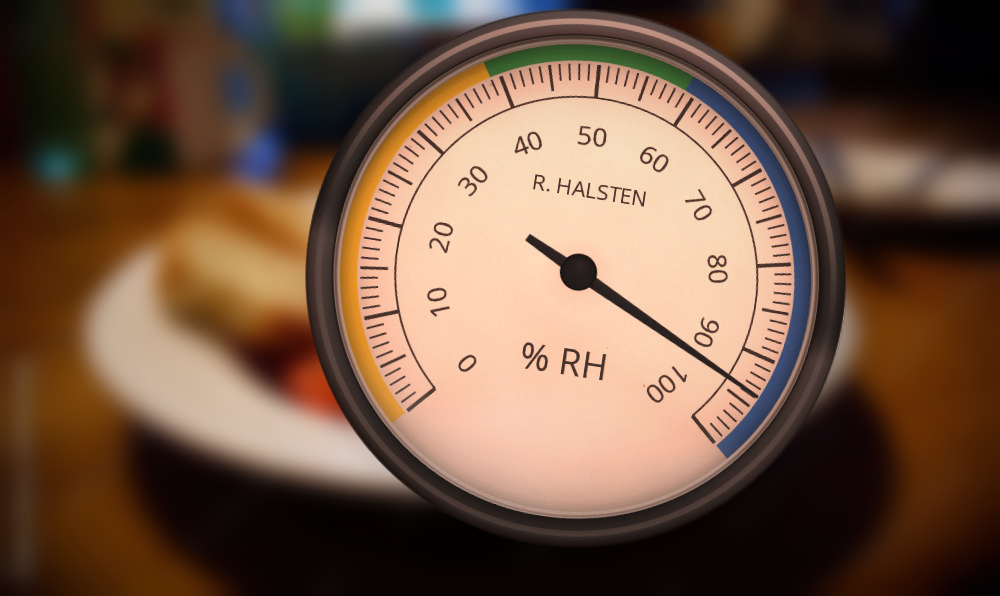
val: 94
